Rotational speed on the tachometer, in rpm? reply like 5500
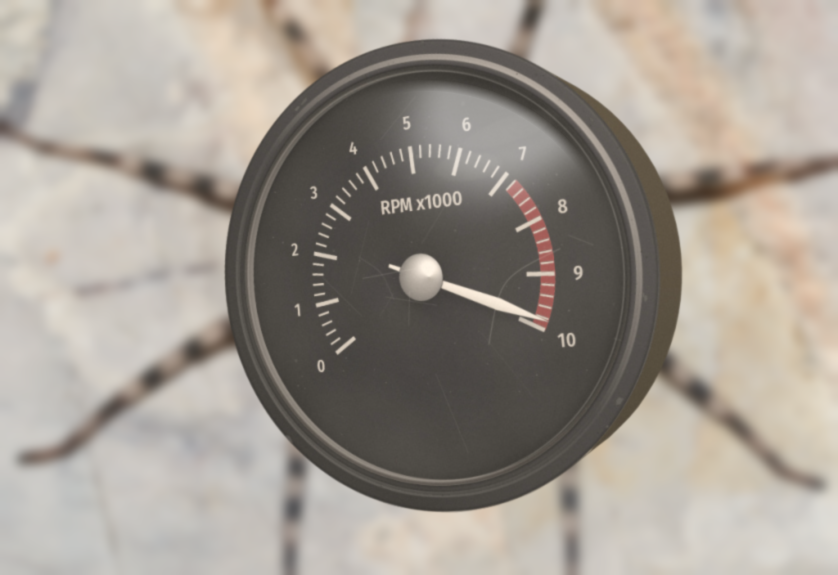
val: 9800
